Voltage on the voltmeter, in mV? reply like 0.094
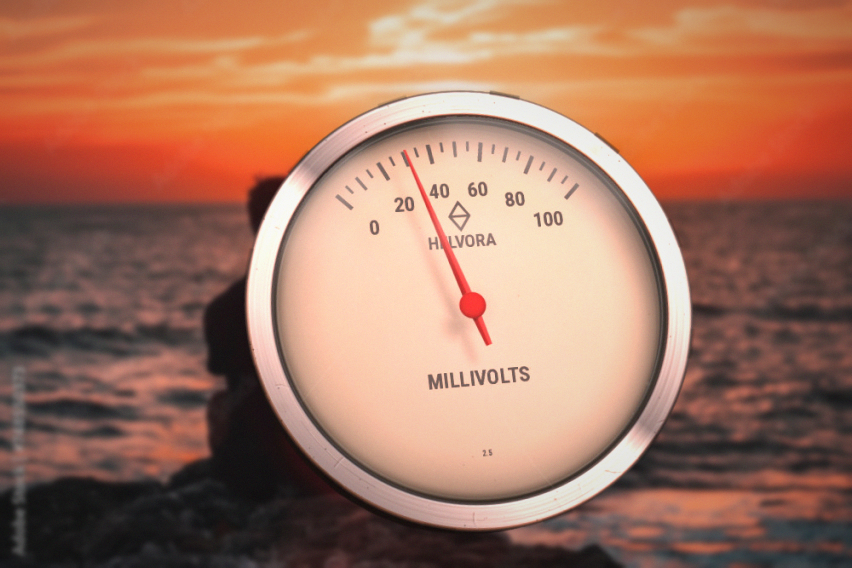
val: 30
